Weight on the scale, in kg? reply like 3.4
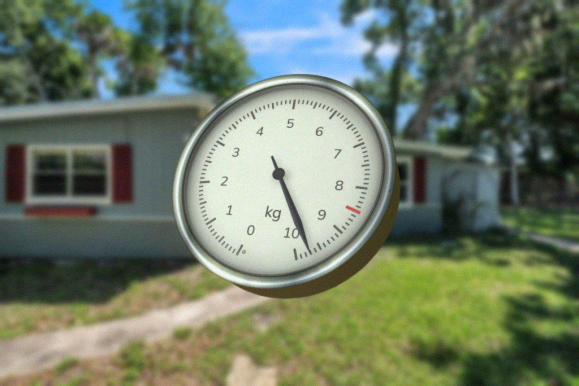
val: 9.7
